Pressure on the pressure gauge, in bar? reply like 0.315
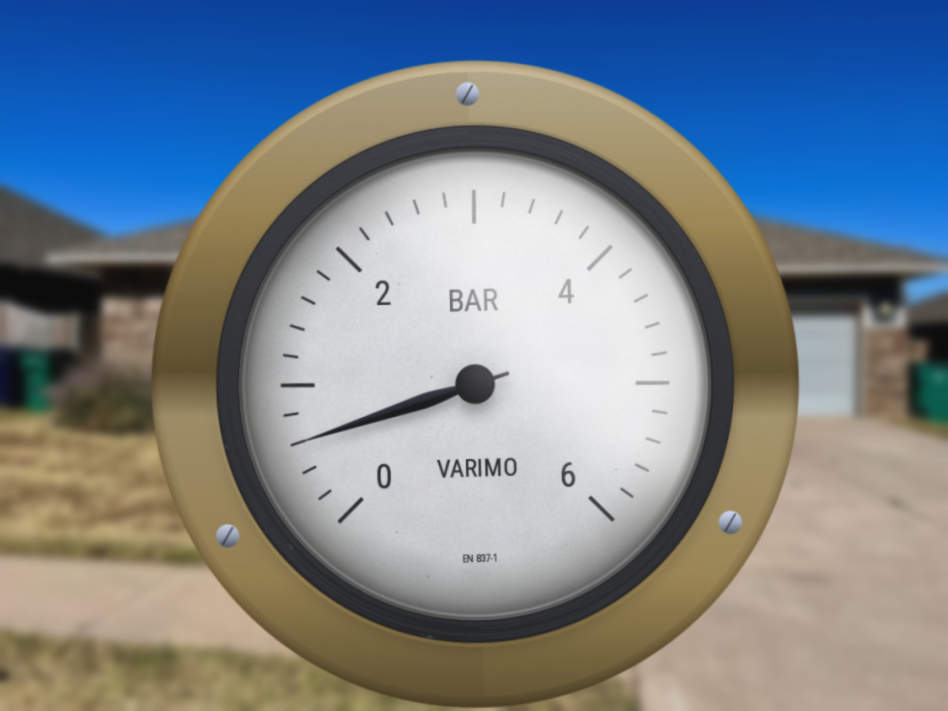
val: 0.6
